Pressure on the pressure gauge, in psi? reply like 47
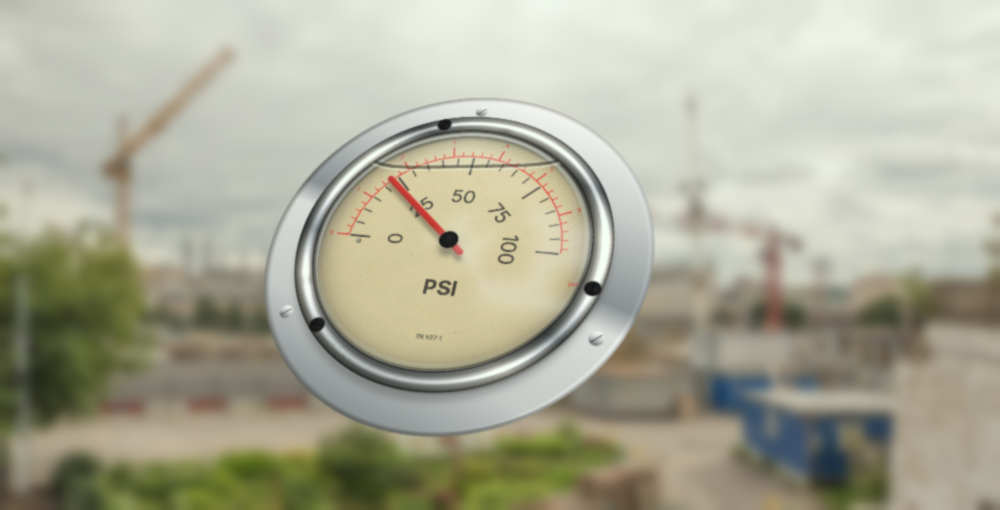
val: 22.5
